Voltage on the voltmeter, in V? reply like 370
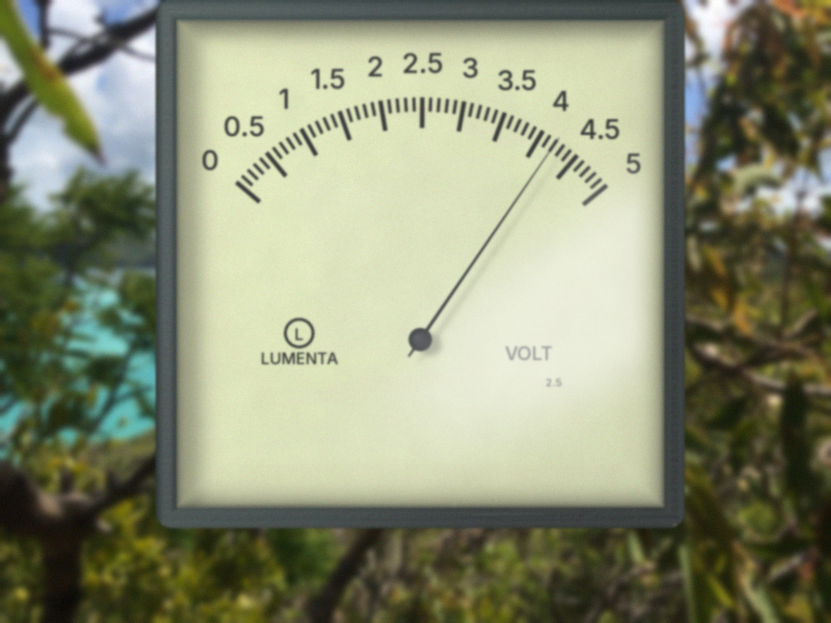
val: 4.2
